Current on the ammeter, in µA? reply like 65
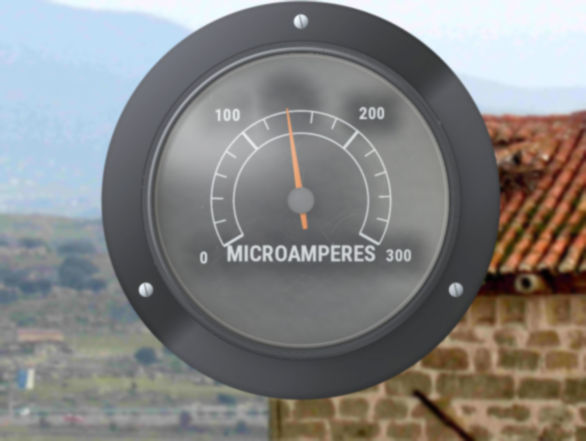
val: 140
